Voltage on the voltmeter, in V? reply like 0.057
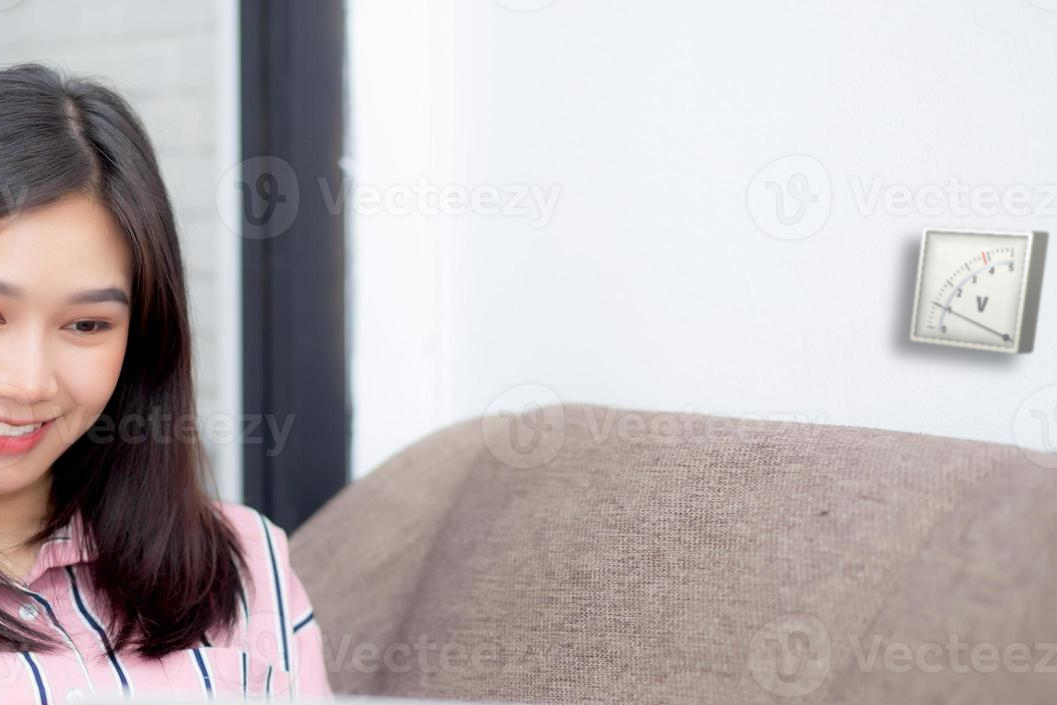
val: 1
